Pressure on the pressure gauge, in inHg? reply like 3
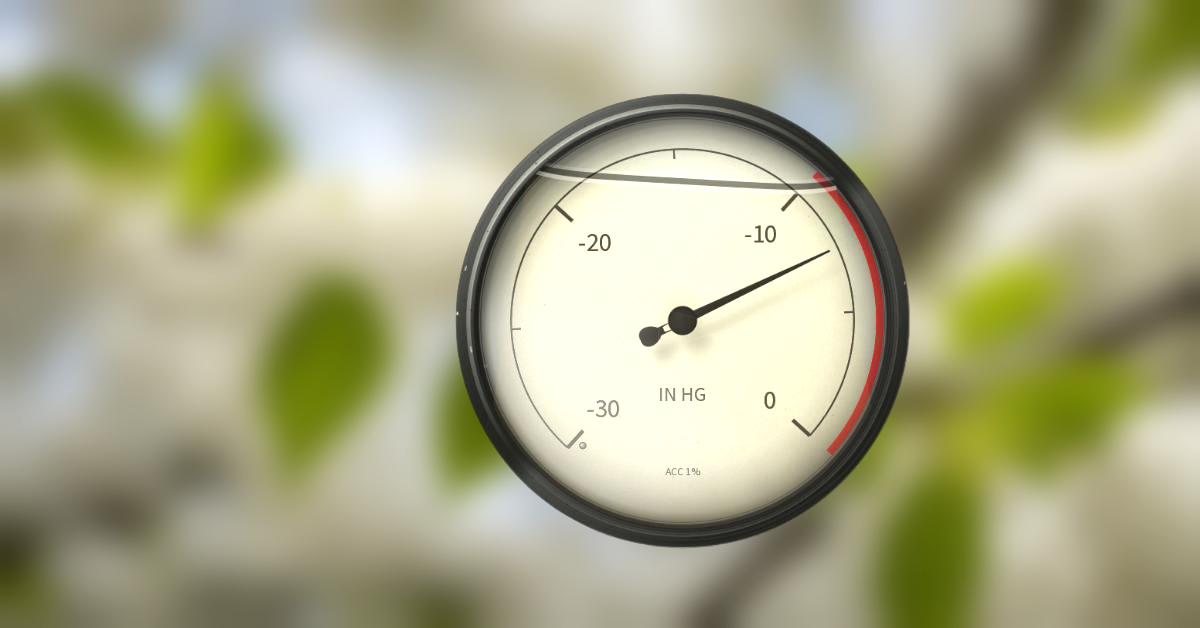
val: -7.5
